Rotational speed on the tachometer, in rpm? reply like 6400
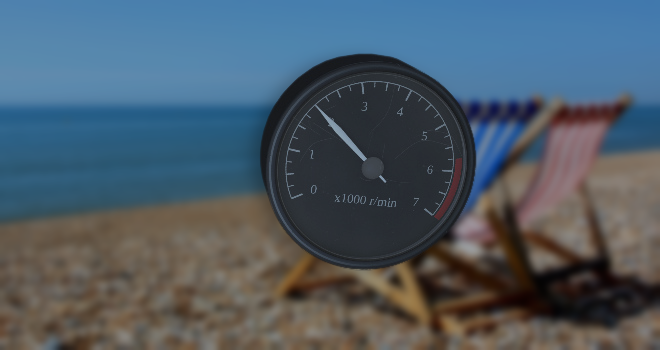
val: 2000
